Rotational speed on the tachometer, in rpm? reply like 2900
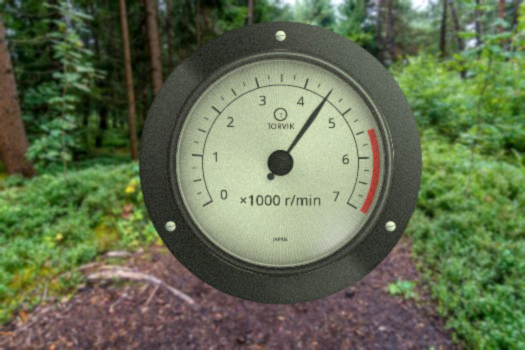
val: 4500
